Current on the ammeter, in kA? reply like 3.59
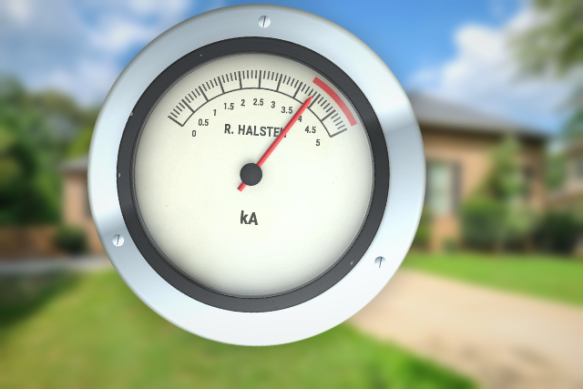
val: 3.9
